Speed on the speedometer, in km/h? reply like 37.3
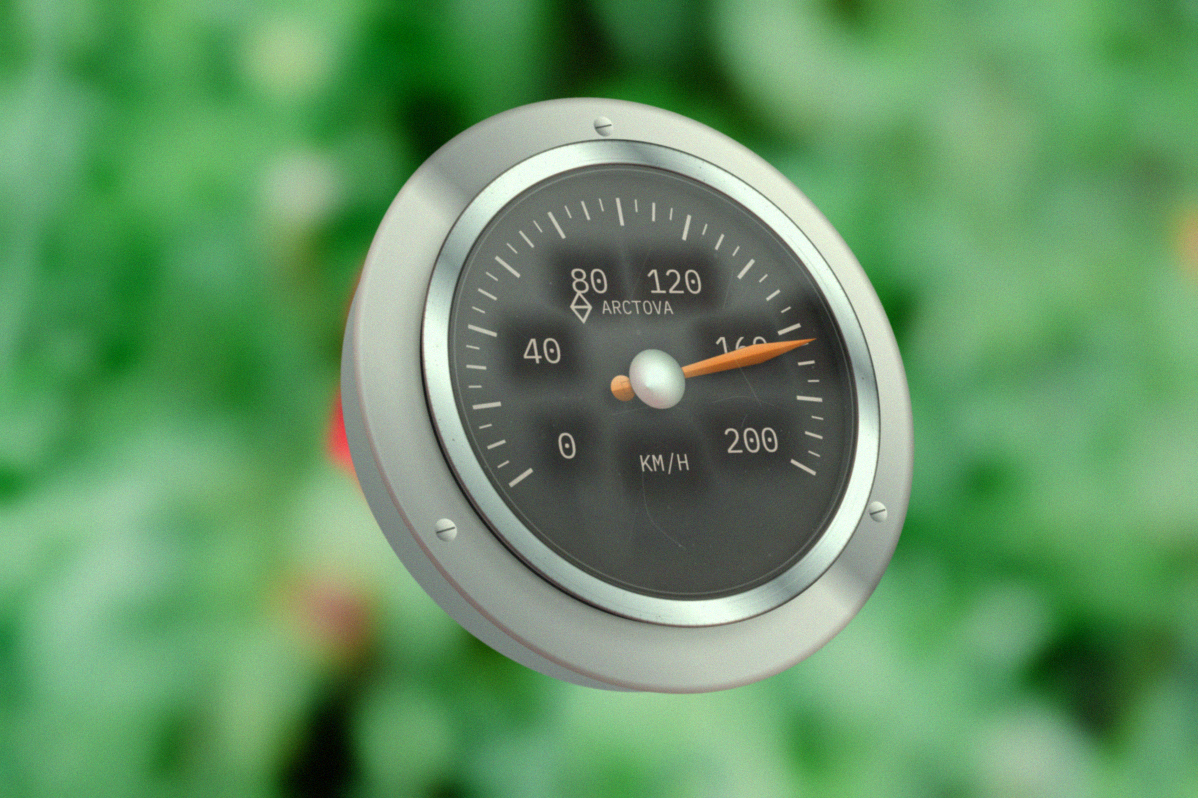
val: 165
